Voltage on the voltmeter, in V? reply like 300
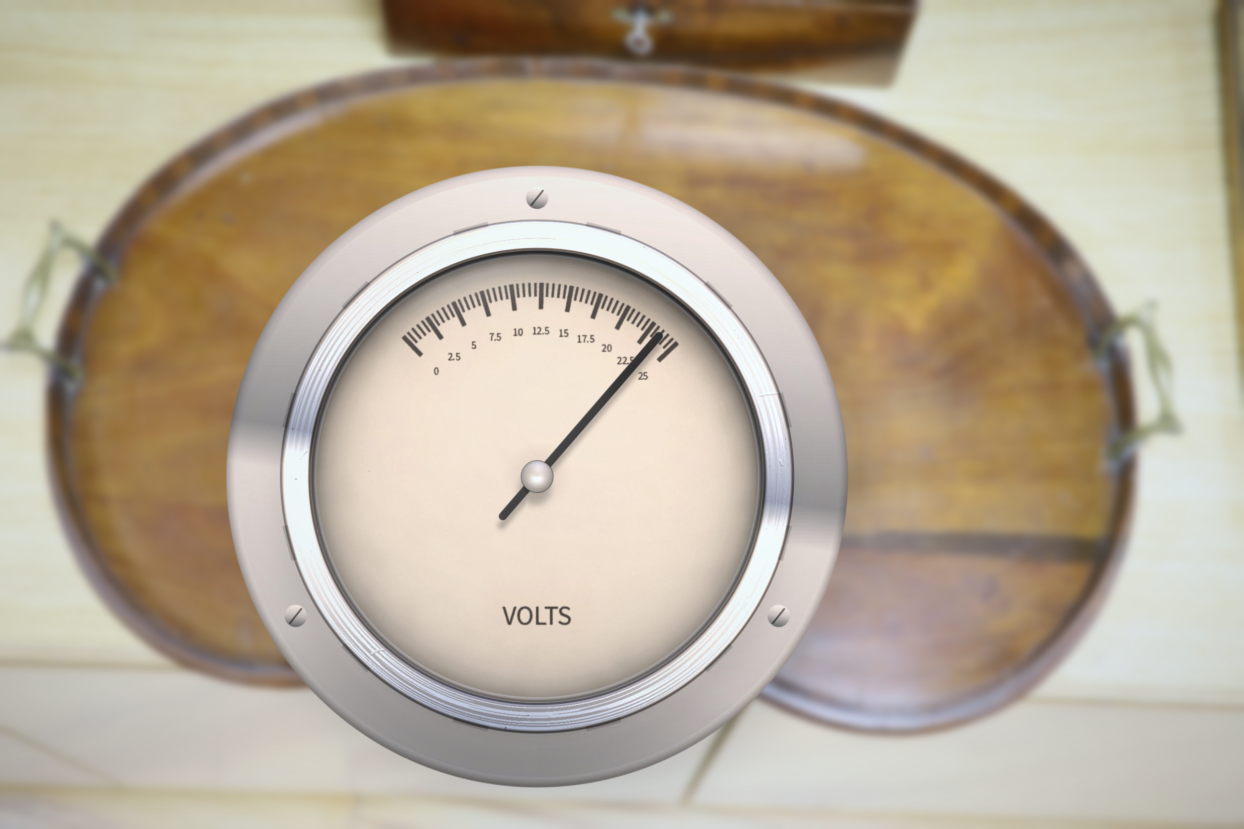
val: 23.5
